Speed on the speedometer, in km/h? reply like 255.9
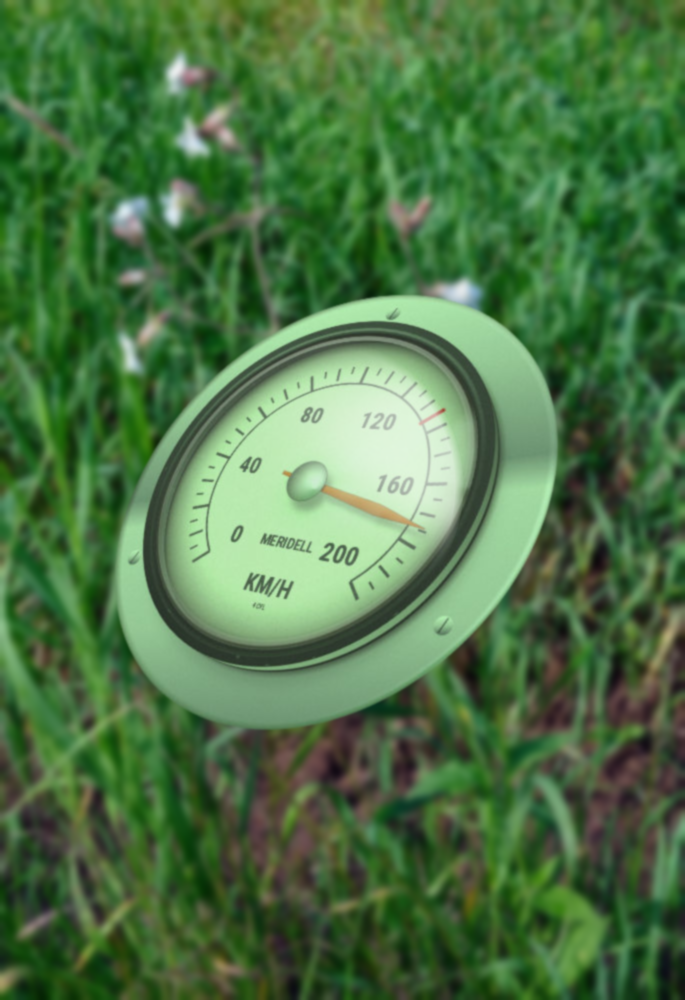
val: 175
